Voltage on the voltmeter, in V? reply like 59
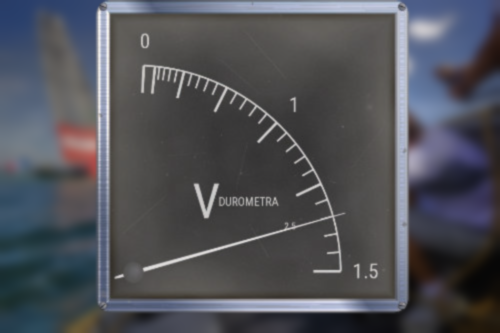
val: 1.35
